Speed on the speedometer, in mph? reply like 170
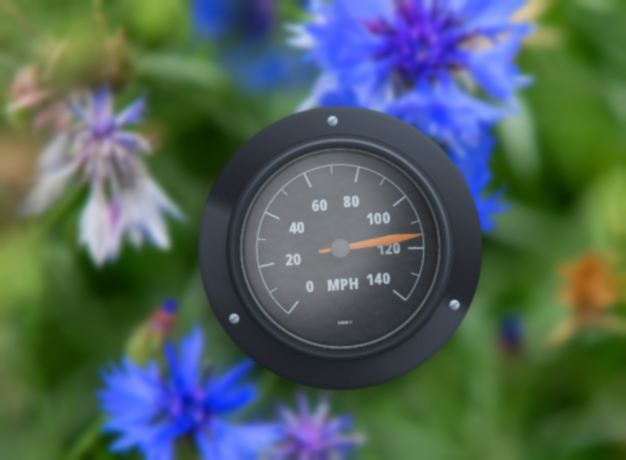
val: 115
